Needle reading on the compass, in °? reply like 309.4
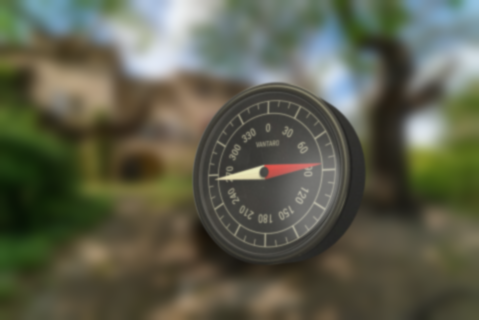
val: 85
